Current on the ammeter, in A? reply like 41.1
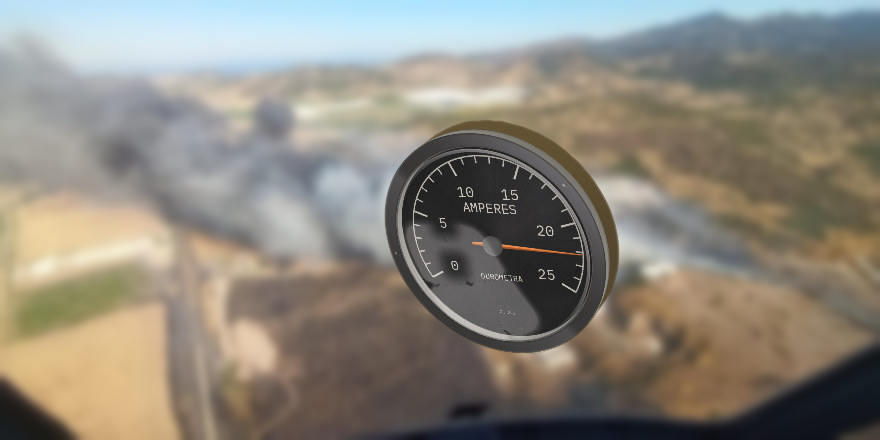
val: 22
